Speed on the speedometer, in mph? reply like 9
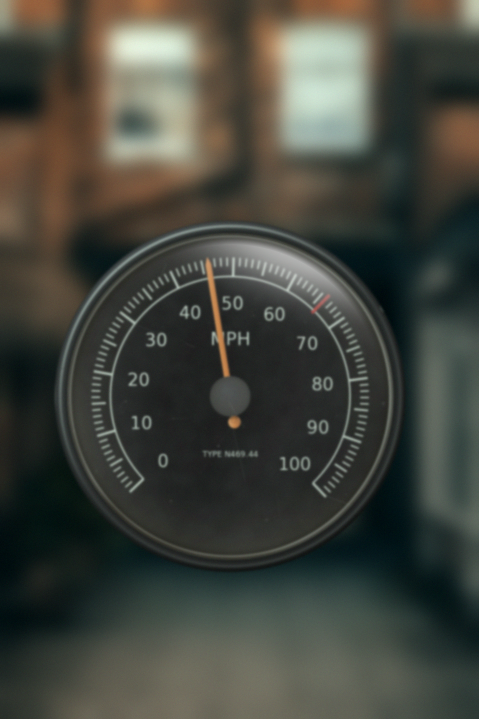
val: 46
